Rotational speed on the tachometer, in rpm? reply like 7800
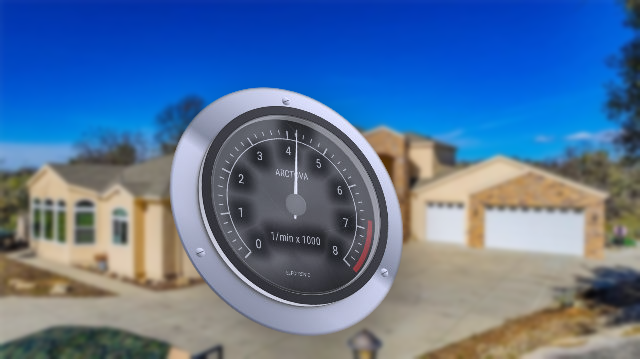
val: 4200
